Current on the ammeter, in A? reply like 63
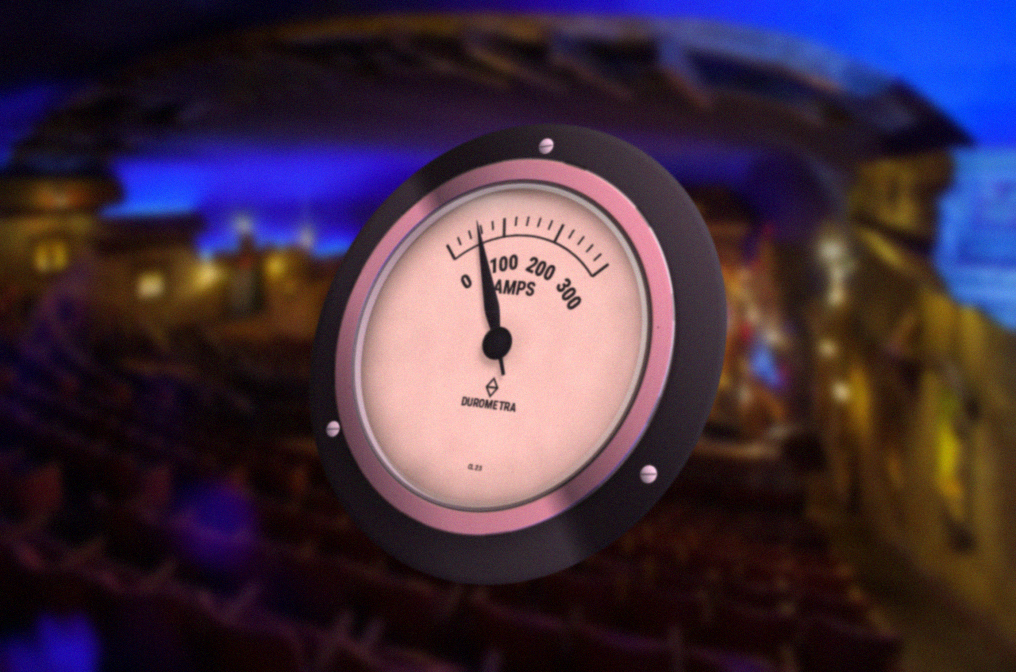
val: 60
